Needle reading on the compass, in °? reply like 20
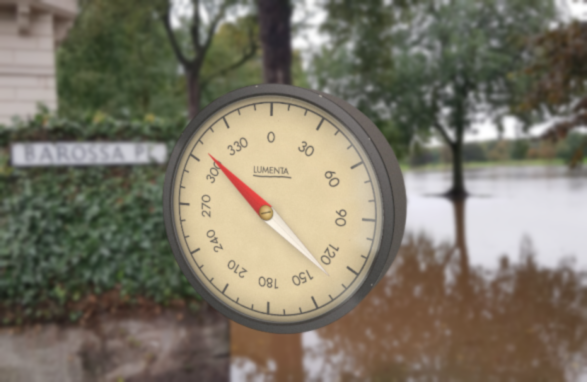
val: 310
